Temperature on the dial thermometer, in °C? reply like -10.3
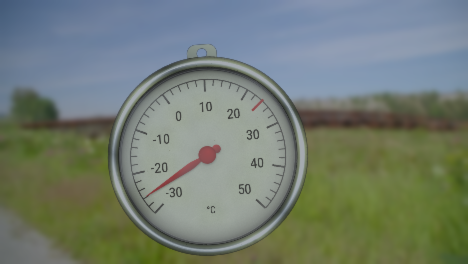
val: -26
